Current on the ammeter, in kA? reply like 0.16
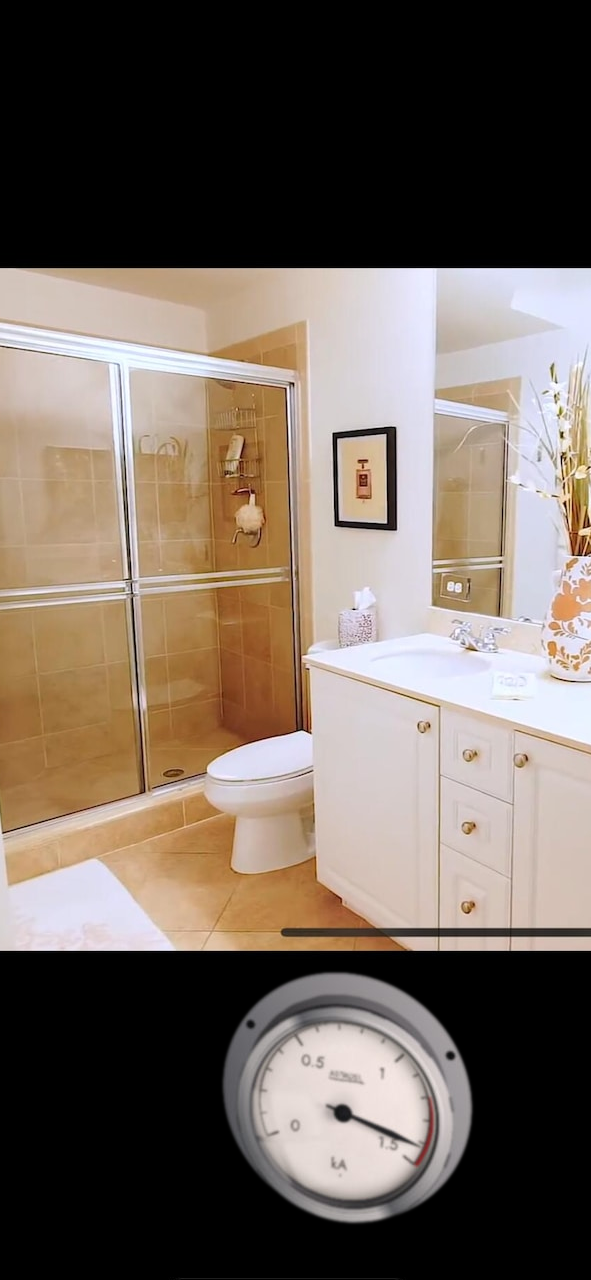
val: 1.4
